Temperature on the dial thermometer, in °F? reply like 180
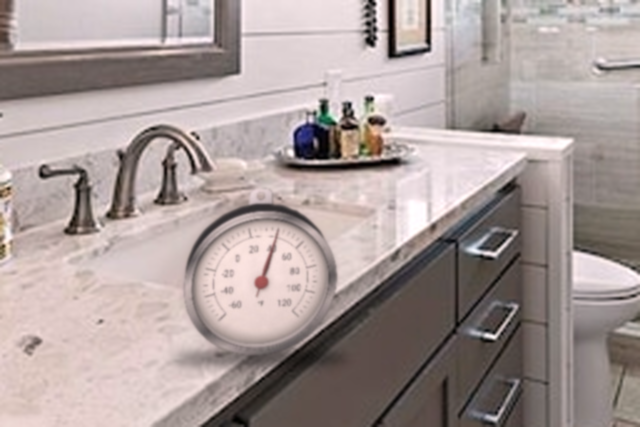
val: 40
